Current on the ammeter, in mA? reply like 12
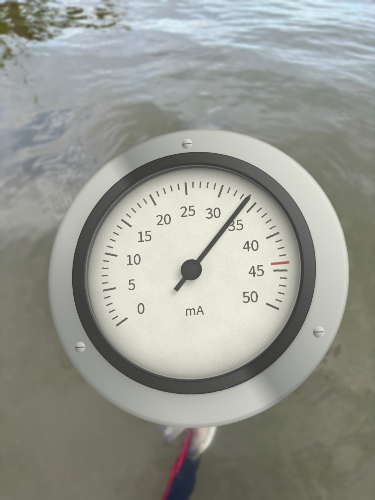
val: 34
